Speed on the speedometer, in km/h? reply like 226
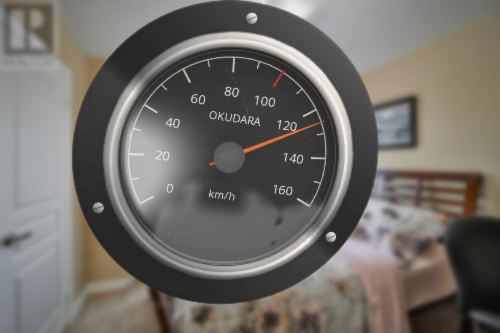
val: 125
